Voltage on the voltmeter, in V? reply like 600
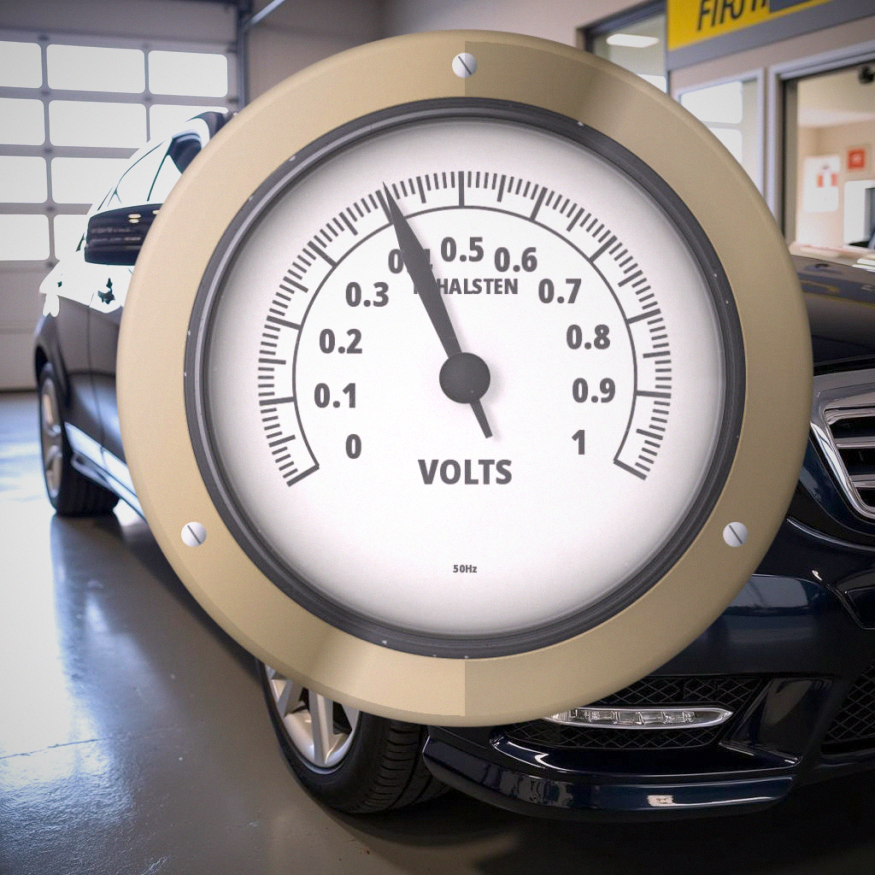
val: 0.41
